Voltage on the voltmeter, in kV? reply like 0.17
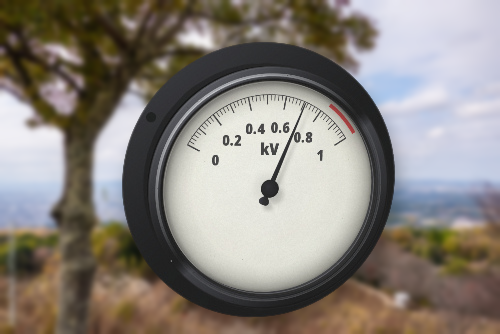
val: 0.7
